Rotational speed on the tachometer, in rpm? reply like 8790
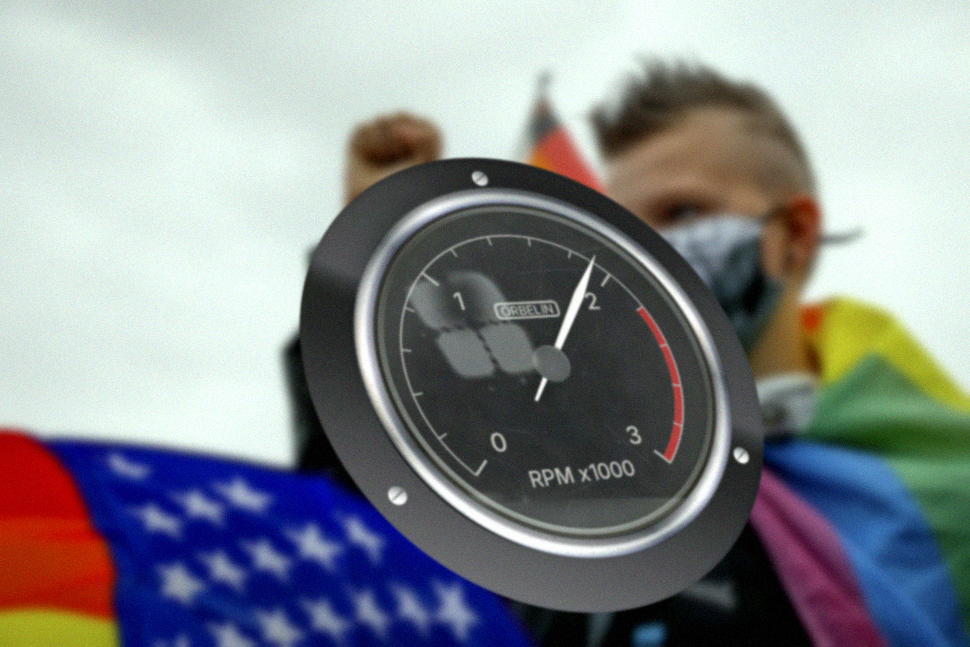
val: 1900
